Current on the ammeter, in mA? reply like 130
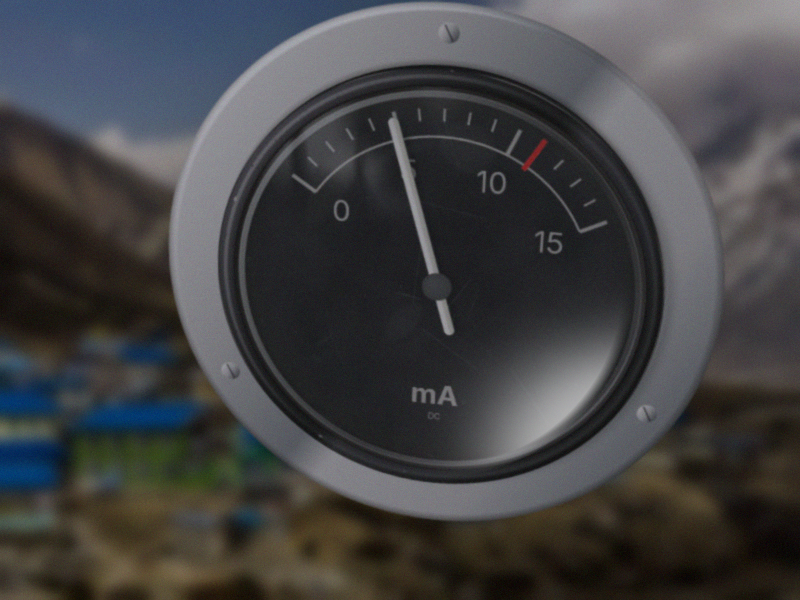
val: 5
